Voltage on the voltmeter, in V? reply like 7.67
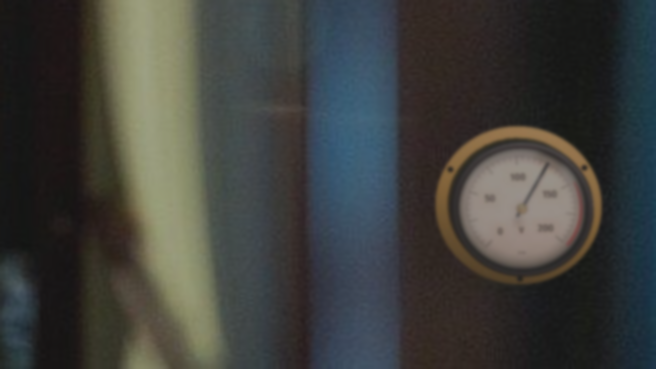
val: 125
